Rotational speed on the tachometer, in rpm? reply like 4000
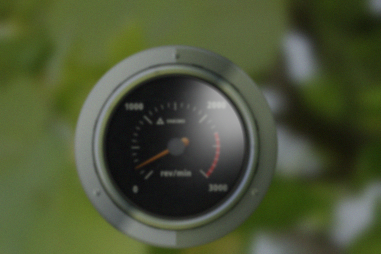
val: 200
